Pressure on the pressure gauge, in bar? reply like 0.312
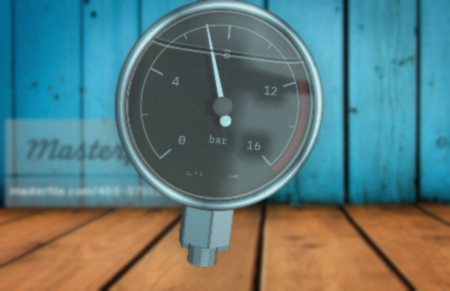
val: 7
